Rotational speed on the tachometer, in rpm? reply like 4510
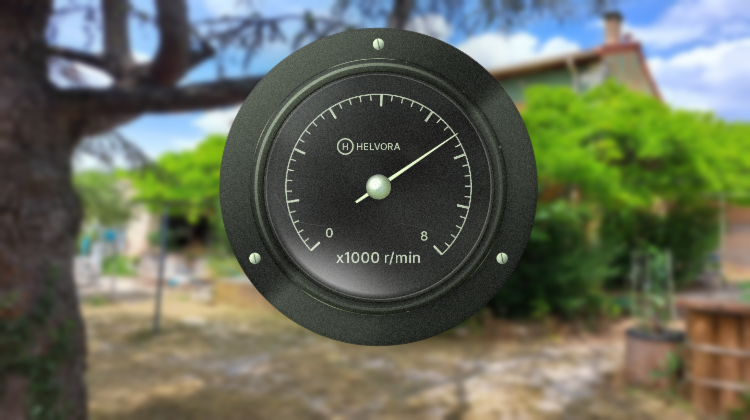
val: 5600
